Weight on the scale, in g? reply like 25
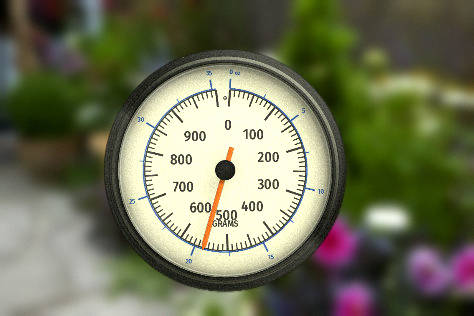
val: 550
